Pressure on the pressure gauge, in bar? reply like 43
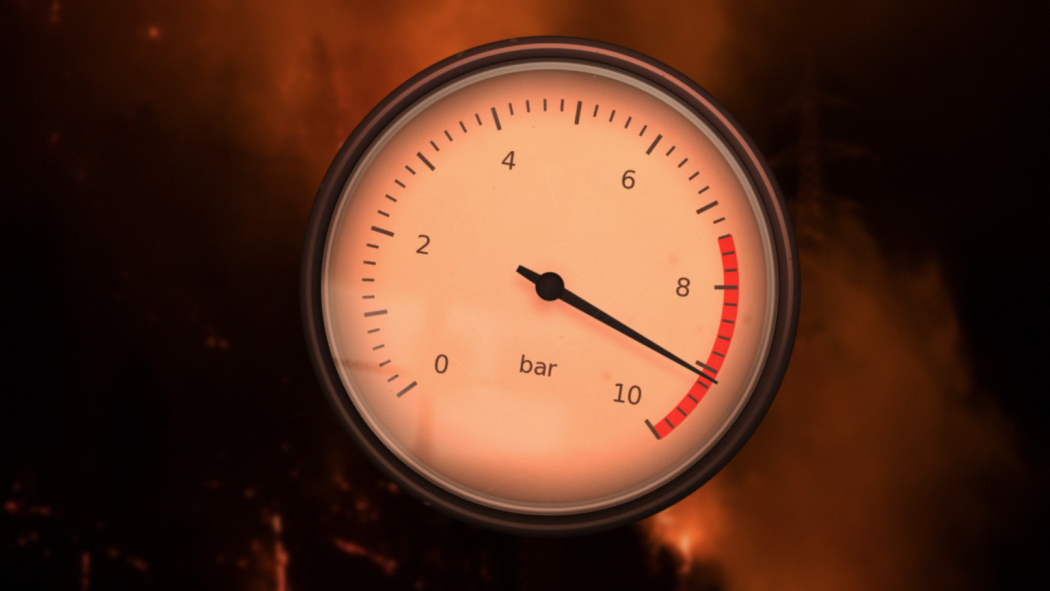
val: 9.1
